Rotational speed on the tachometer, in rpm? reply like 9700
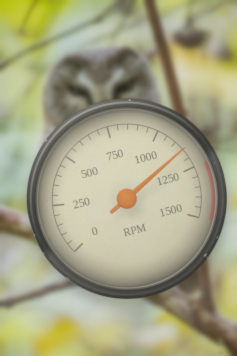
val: 1150
